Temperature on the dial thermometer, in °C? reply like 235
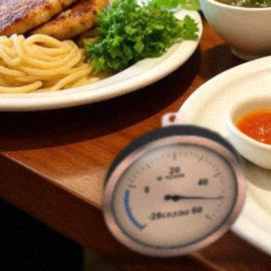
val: 50
